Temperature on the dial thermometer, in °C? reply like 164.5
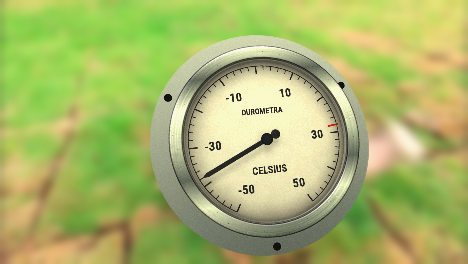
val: -38
